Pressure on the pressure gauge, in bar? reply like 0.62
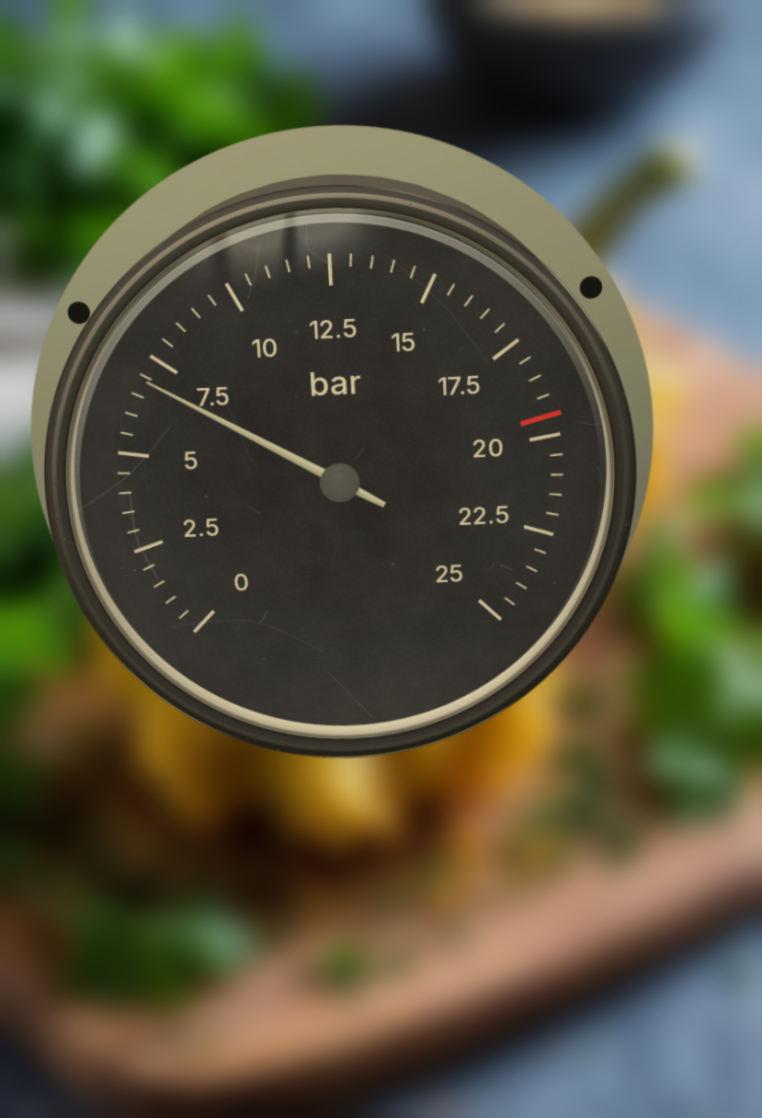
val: 7
